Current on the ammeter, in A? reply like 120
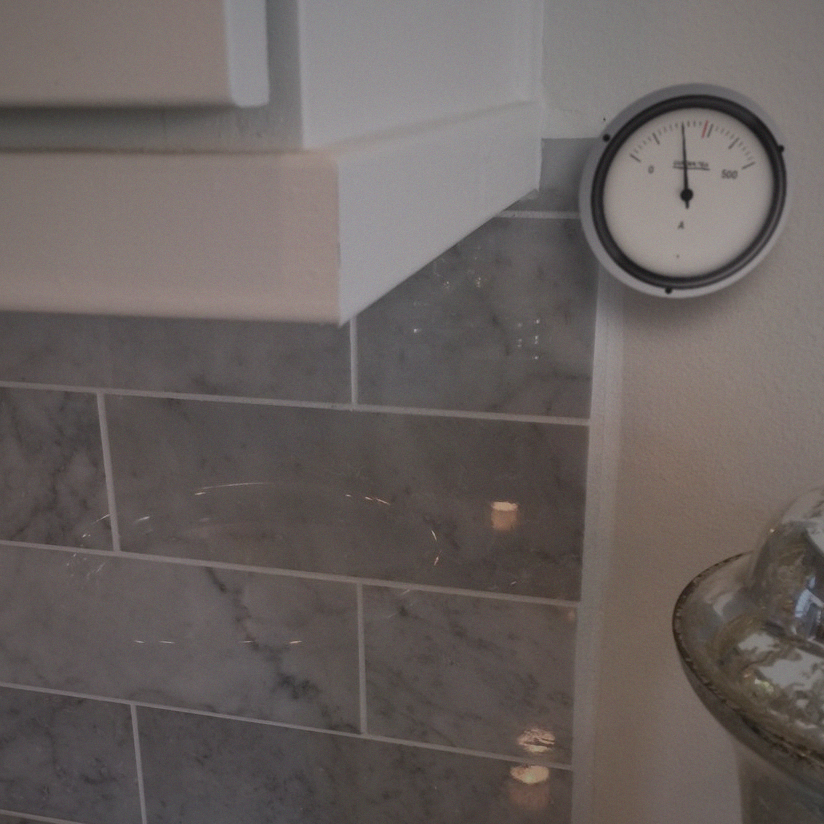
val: 200
